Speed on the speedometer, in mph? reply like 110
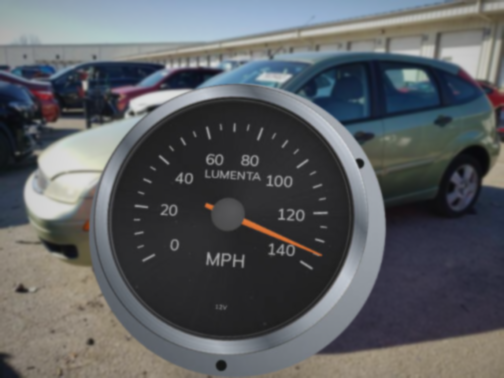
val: 135
